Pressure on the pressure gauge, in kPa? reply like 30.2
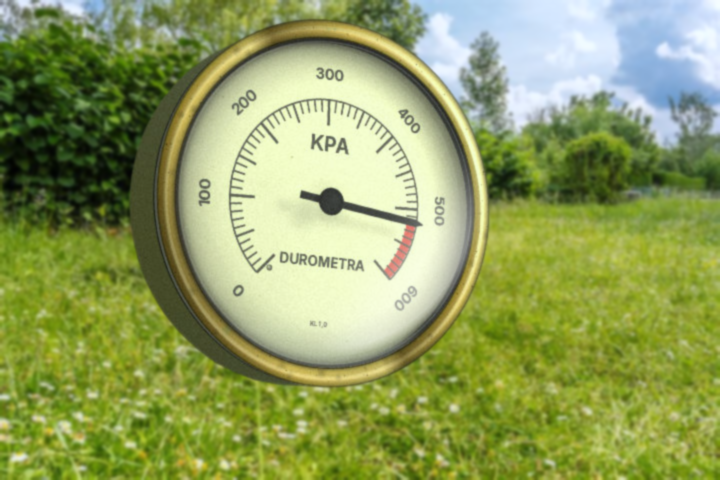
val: 520
